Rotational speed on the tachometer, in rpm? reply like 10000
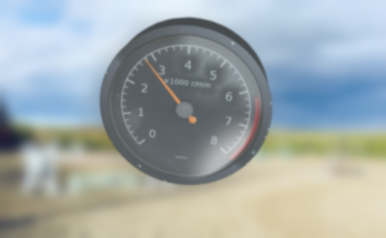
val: 2800
